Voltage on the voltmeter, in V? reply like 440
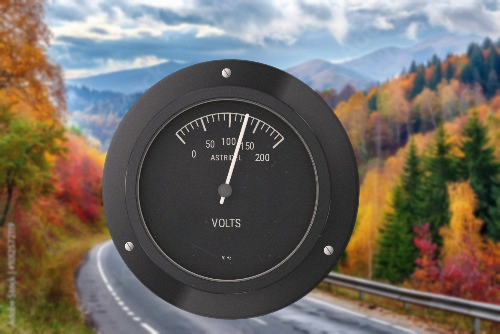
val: 130
